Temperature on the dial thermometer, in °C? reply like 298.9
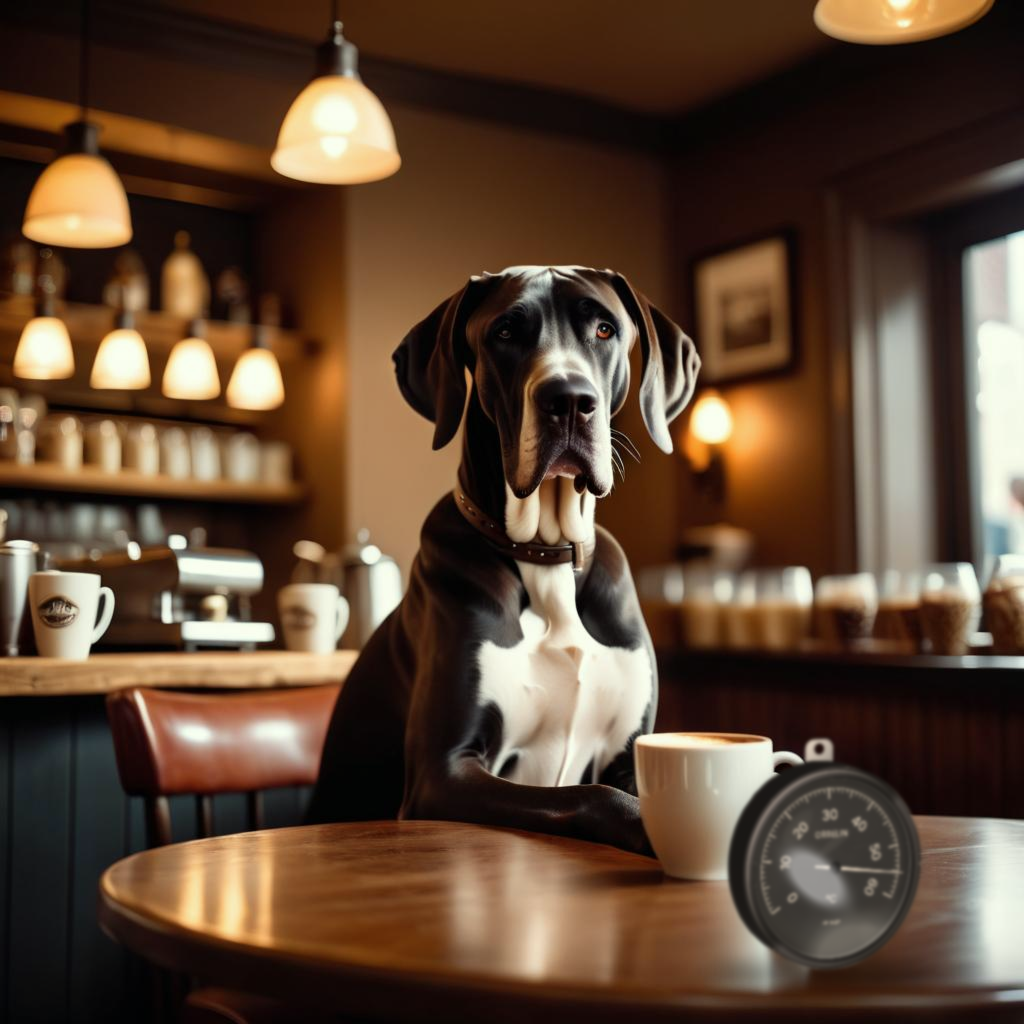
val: 55
